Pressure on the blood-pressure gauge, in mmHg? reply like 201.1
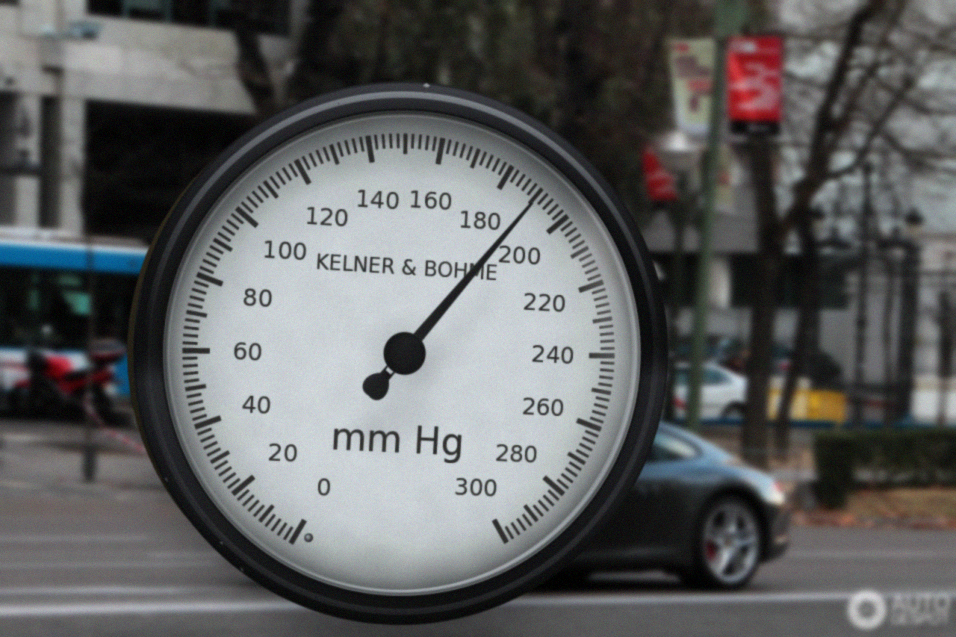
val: 190
